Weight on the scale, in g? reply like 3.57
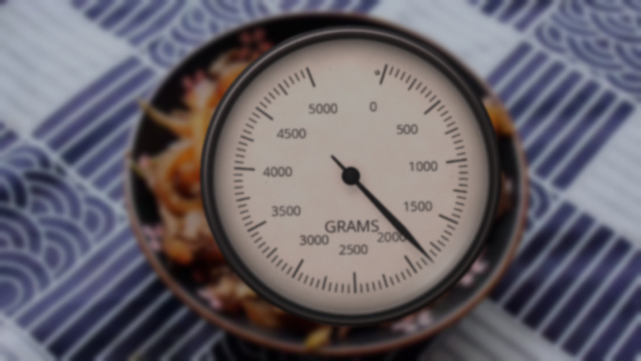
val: 1850
